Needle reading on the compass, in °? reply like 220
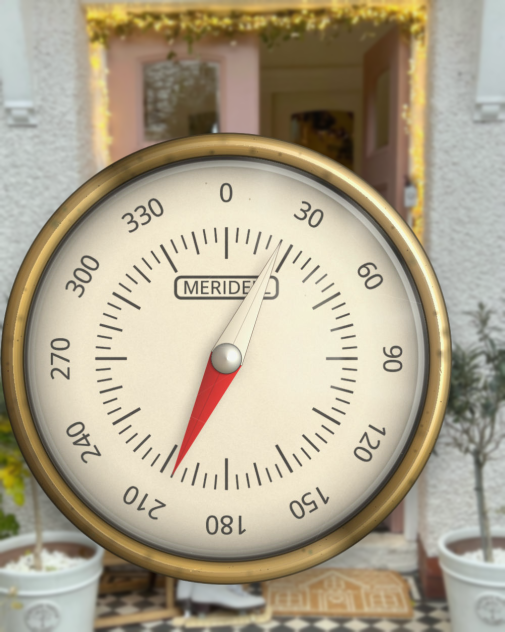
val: 205
